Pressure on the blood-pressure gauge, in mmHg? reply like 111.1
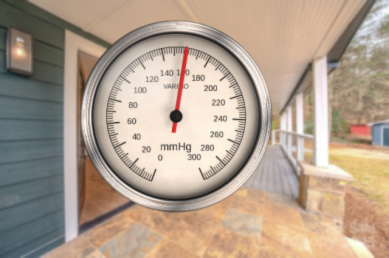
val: 160
